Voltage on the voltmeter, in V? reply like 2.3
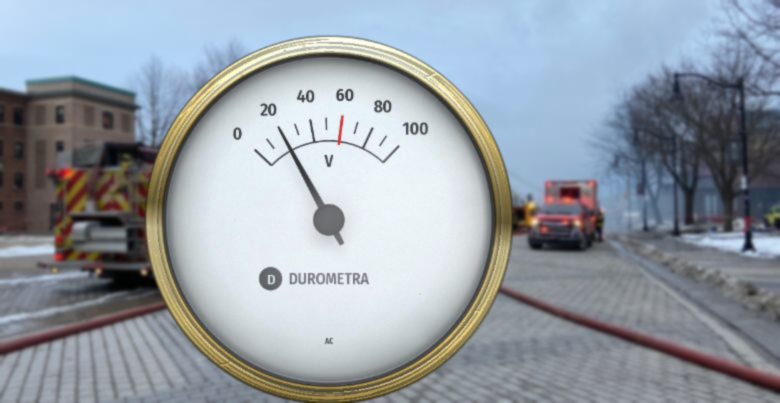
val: 20
